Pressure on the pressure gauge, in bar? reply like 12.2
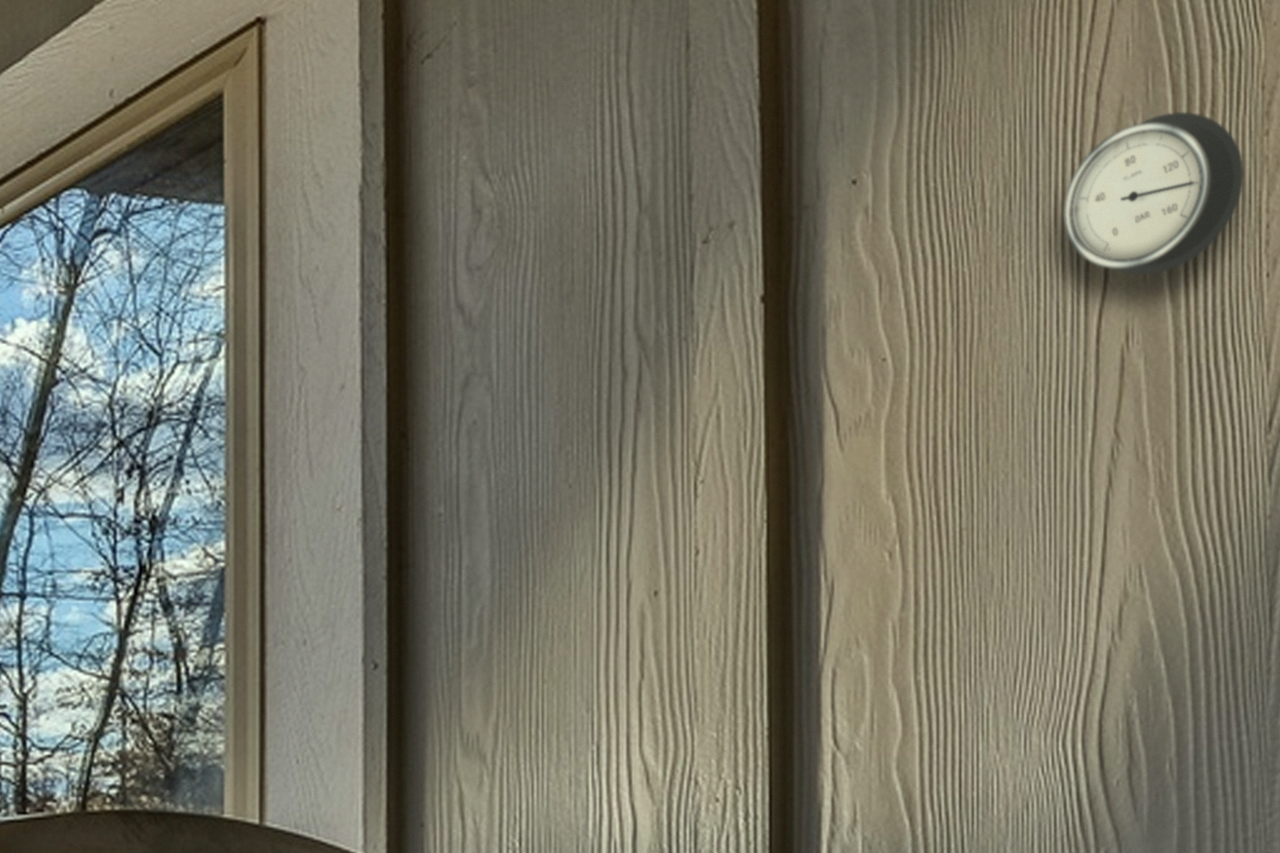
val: 140
